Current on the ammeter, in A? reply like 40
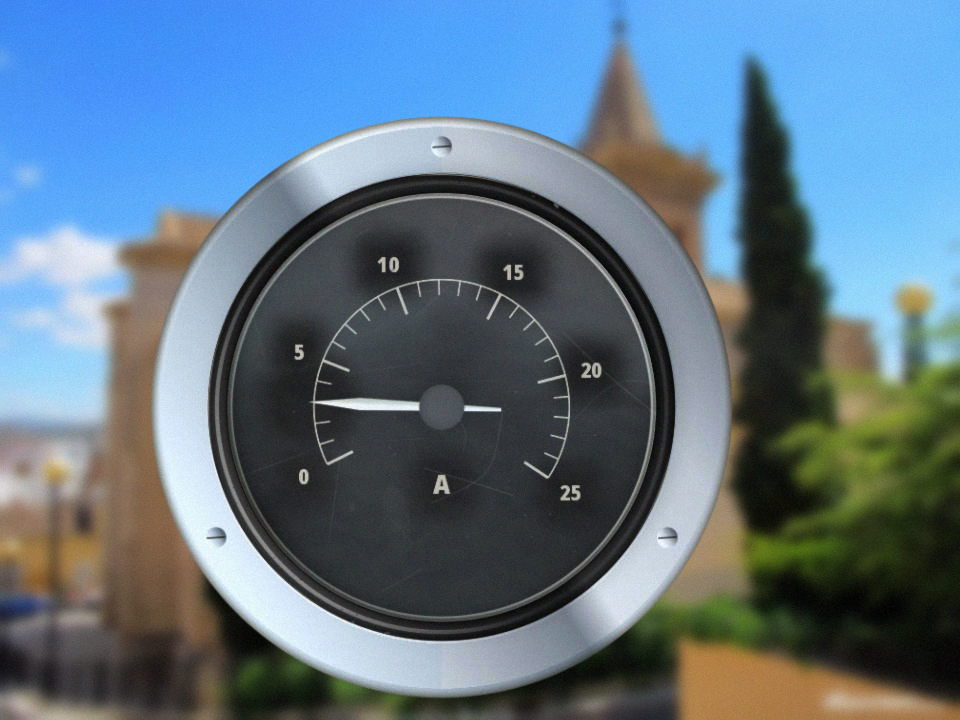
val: 3
